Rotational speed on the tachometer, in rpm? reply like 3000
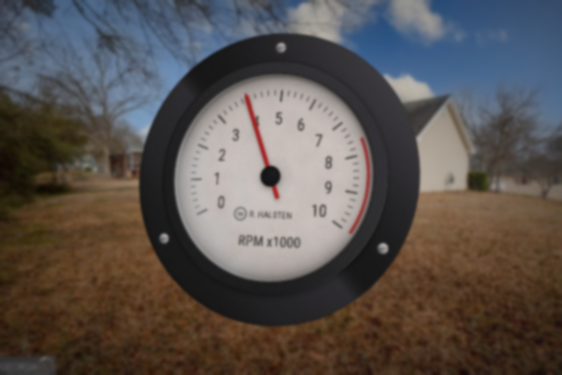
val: 4000
